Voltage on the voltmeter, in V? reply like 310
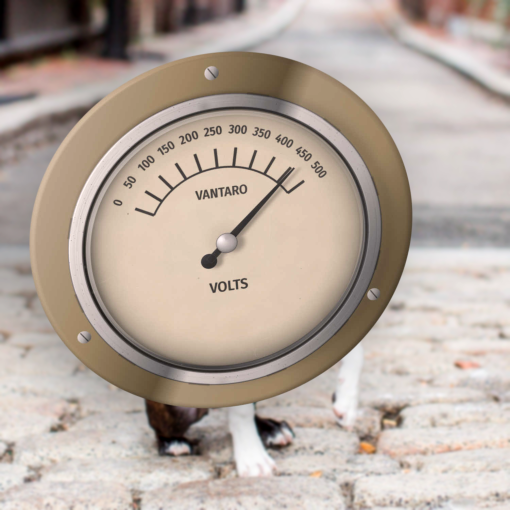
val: 450
